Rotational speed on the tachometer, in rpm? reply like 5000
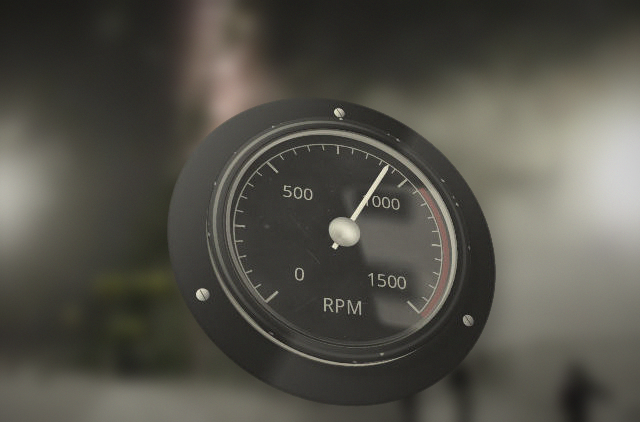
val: 925
